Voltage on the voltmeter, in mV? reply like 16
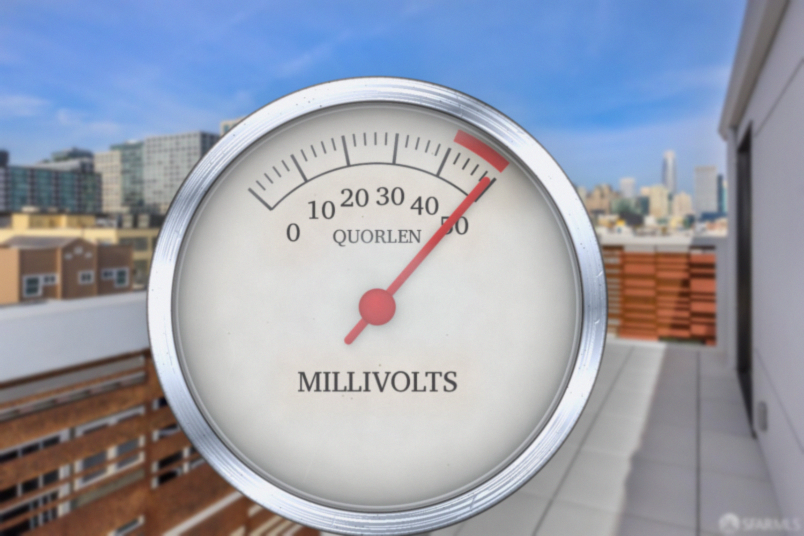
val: 49
